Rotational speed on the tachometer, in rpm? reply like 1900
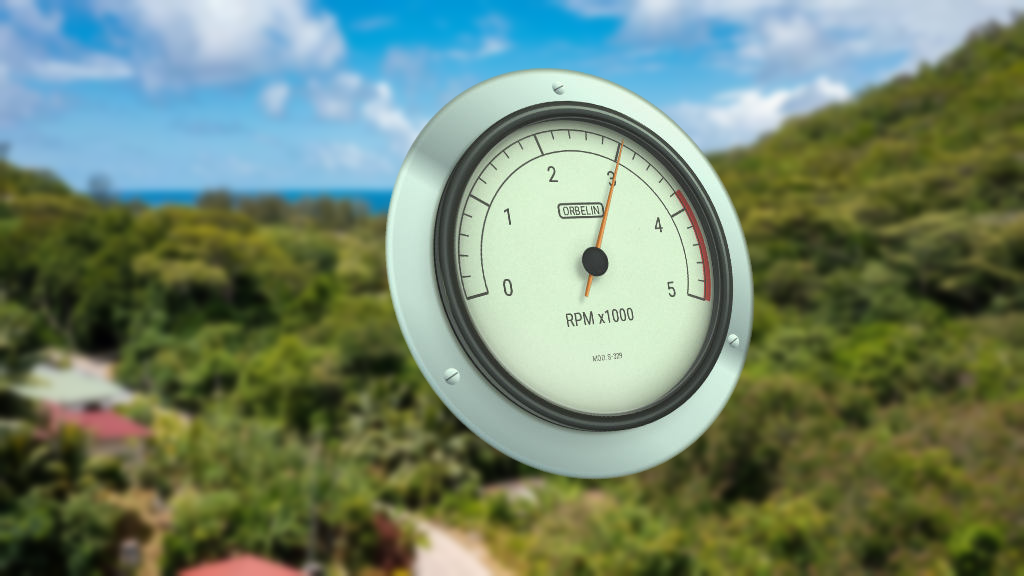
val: 3000
